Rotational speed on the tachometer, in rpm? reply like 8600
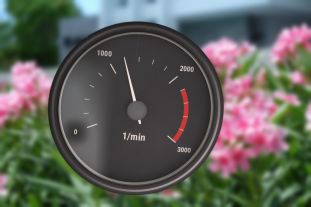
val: 1200
